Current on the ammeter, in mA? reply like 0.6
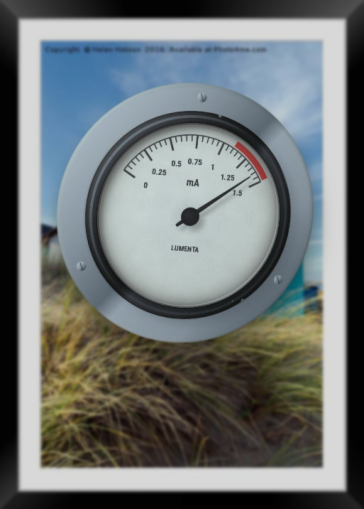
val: 1.4
